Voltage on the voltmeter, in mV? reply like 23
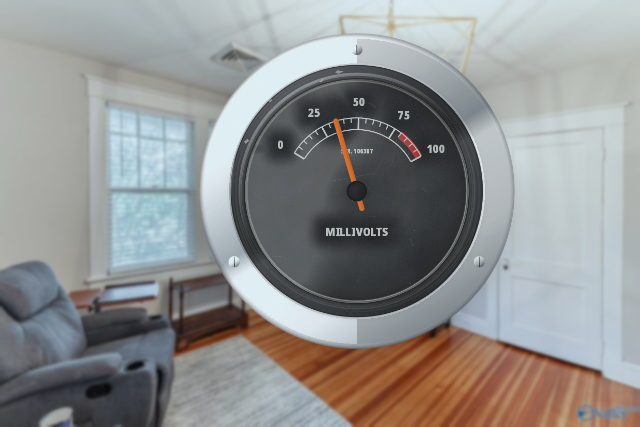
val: 35
